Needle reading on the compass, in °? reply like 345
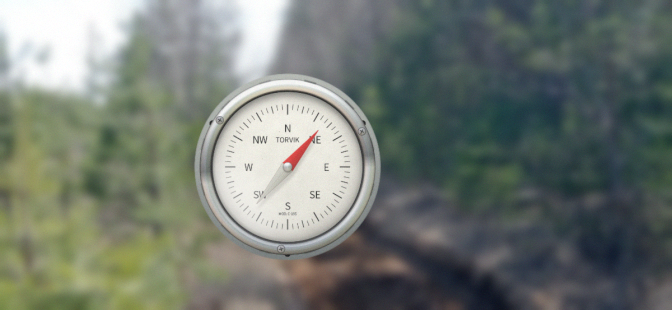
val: 40
